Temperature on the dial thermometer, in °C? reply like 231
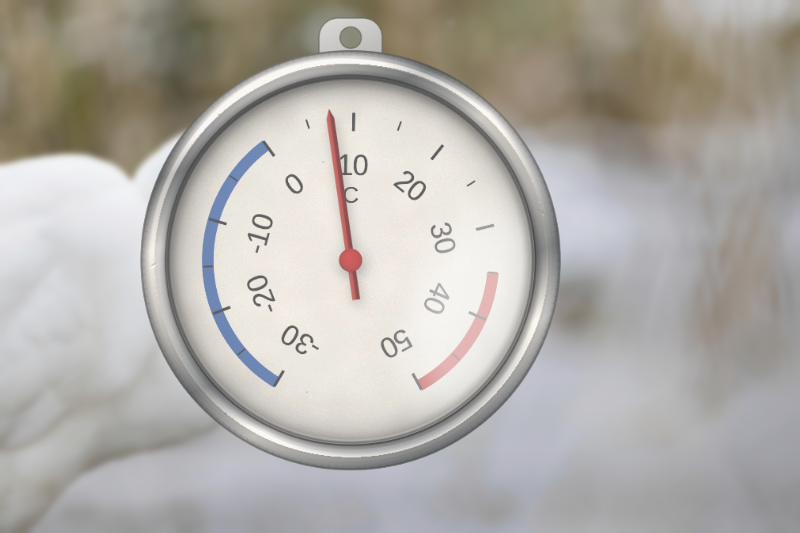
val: 7.5
